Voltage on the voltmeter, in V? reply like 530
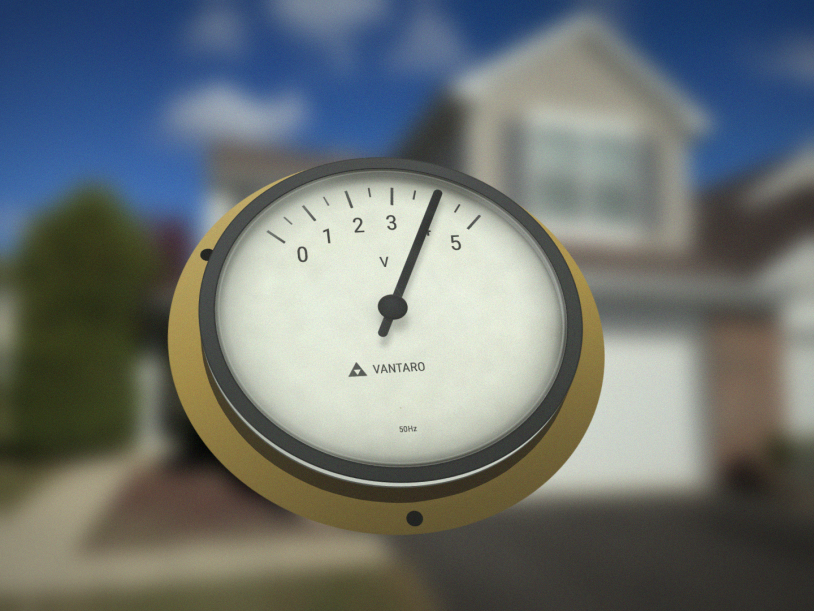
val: 4
